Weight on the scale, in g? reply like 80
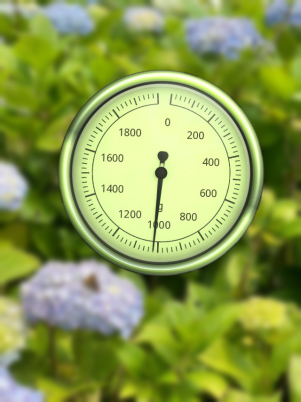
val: 1020
